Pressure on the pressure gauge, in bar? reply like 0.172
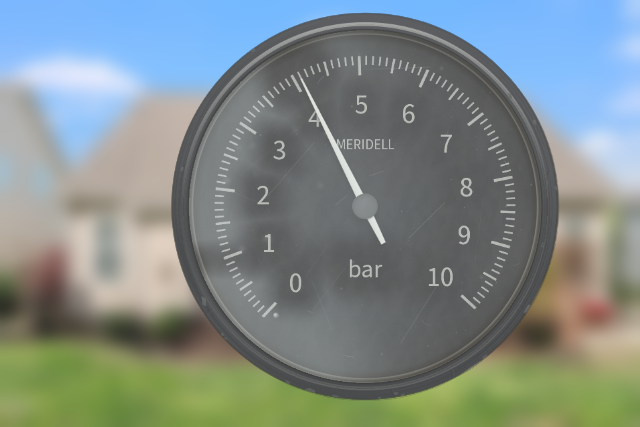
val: 4.1
